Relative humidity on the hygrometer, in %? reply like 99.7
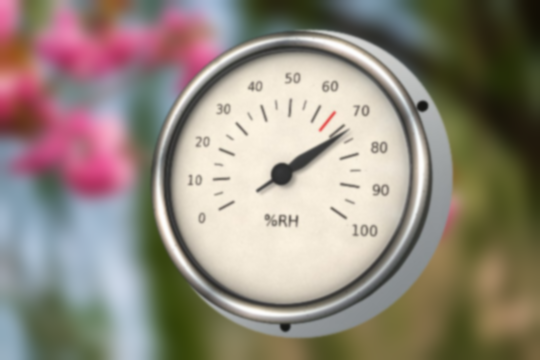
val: 72.5
